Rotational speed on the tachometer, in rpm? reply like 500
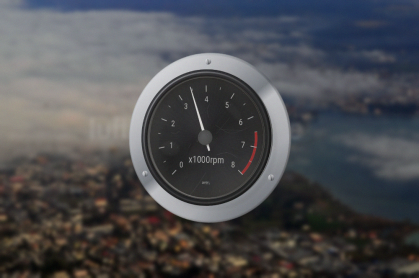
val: 3500
